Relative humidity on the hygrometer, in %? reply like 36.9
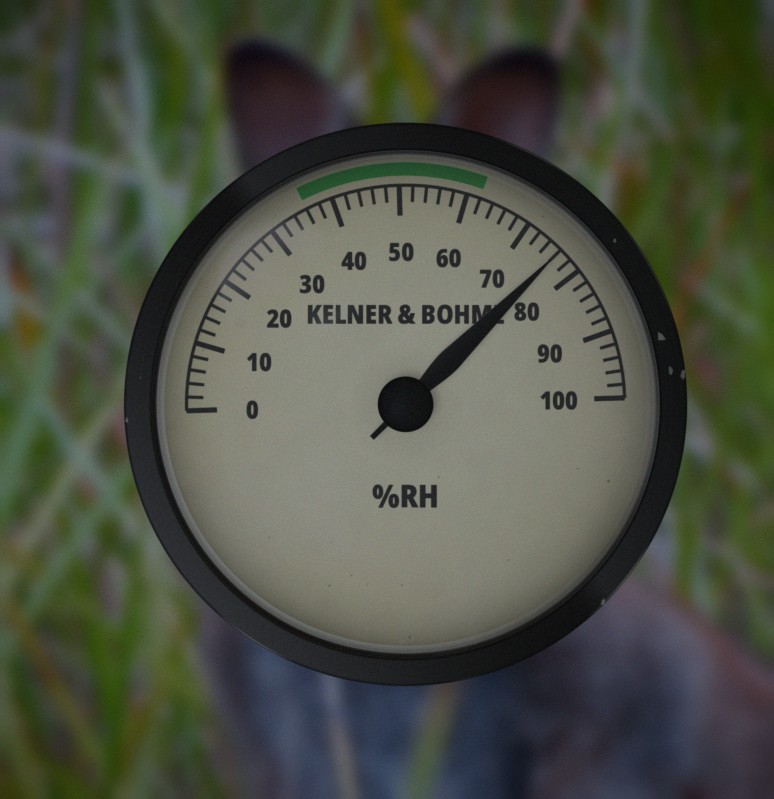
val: 76
